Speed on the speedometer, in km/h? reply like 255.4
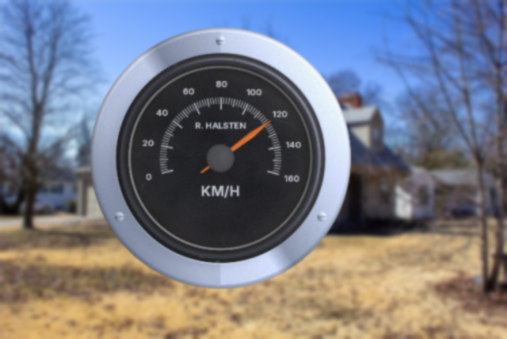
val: 120
